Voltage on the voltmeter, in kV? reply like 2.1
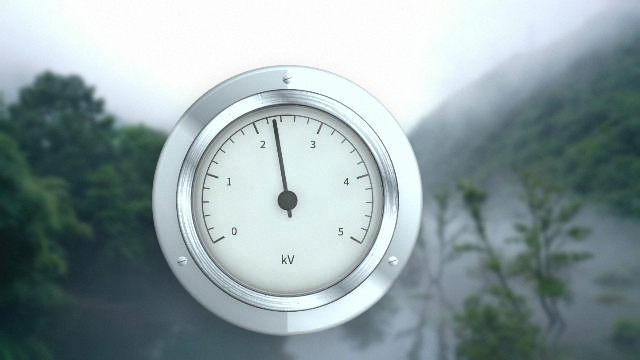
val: 2.3
